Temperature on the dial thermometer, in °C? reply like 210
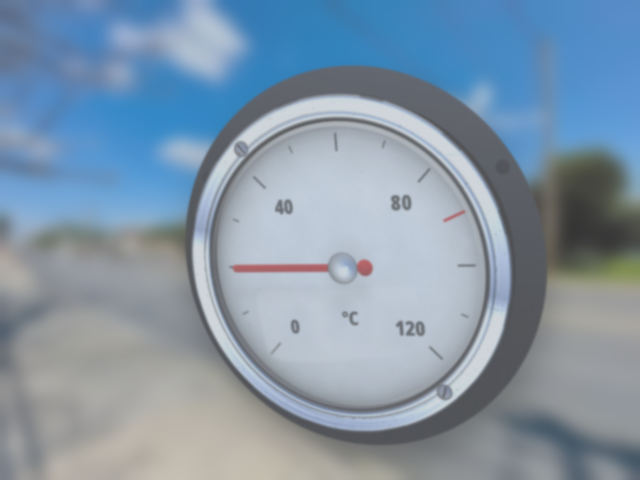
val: 20
